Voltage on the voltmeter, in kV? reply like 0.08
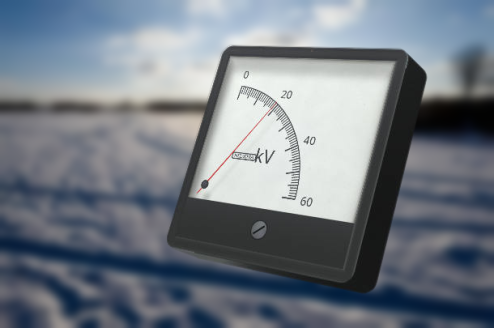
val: 20
